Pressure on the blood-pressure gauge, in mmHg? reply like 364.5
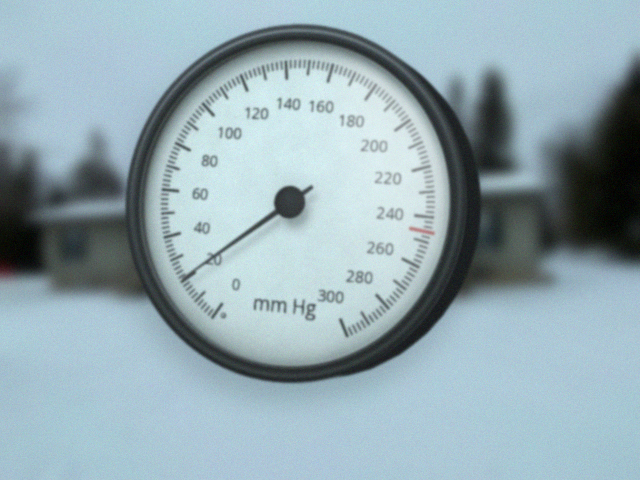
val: 20
